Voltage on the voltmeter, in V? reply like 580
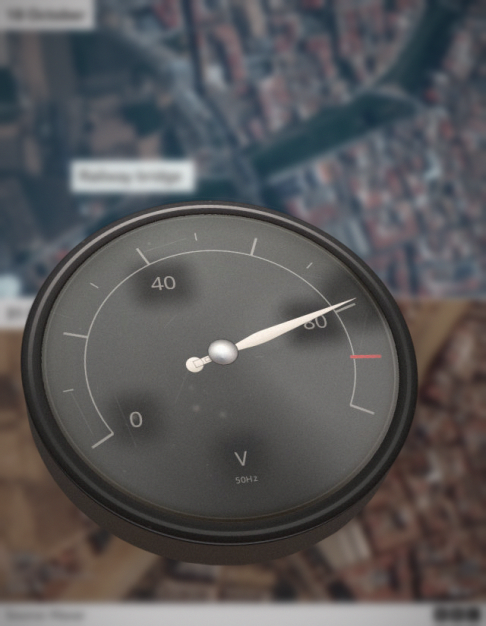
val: 80
